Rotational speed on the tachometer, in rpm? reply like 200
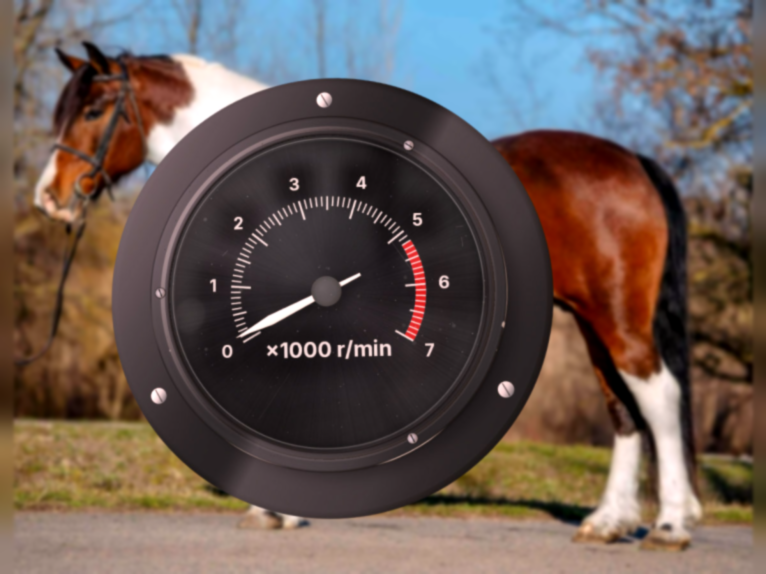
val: 100
